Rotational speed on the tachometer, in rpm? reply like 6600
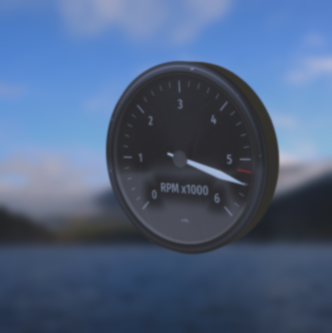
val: 5400
